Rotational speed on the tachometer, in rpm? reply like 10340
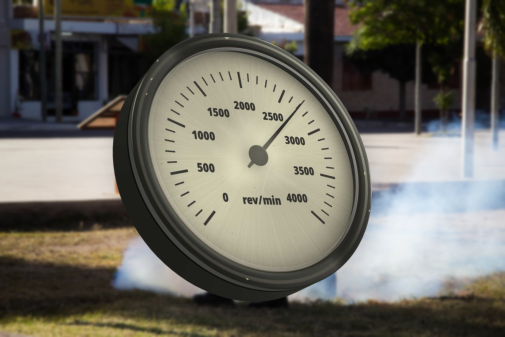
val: 2700
